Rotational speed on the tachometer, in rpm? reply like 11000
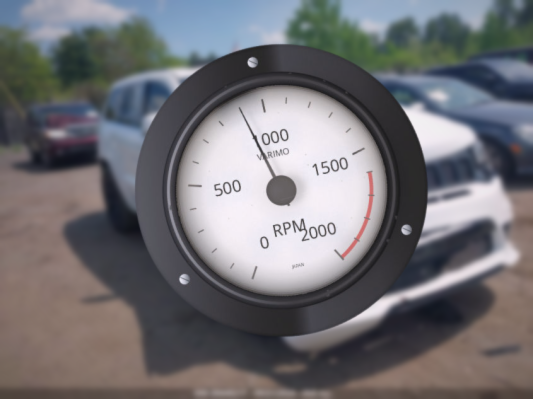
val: 900
